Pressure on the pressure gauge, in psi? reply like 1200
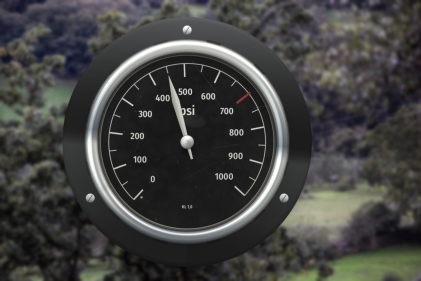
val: 450
